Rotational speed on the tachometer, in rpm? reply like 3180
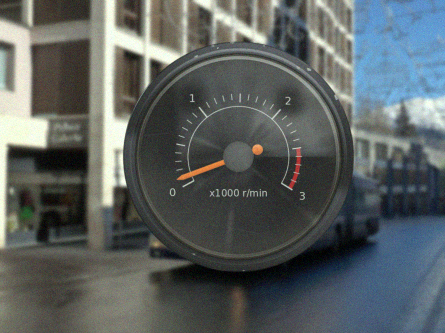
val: 100
